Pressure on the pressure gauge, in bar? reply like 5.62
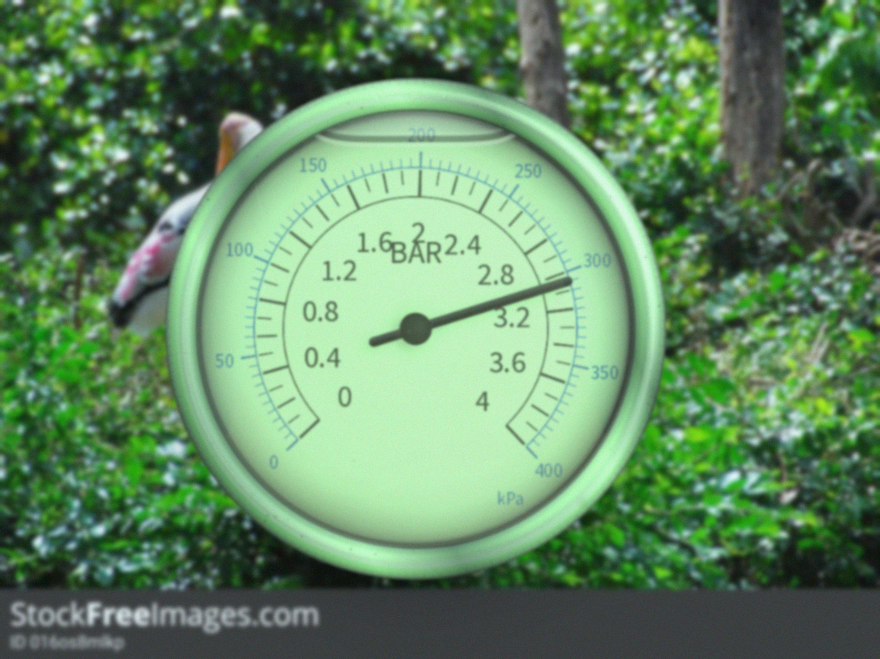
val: 3.05
